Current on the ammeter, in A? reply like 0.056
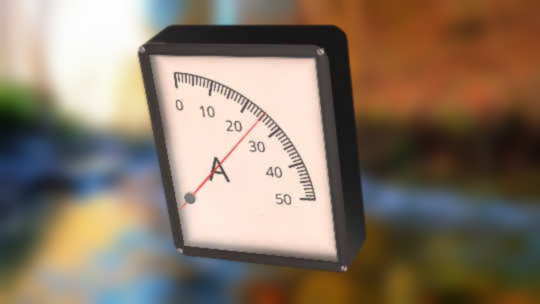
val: 25
